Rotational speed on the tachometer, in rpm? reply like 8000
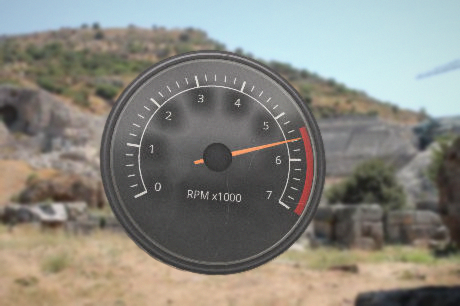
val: 5600
